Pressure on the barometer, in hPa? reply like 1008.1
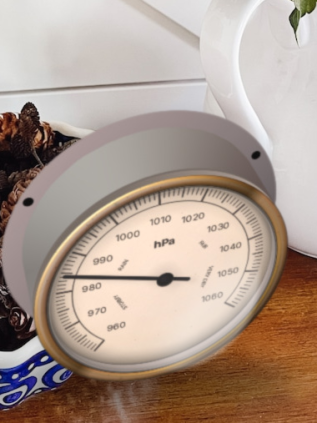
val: 985
